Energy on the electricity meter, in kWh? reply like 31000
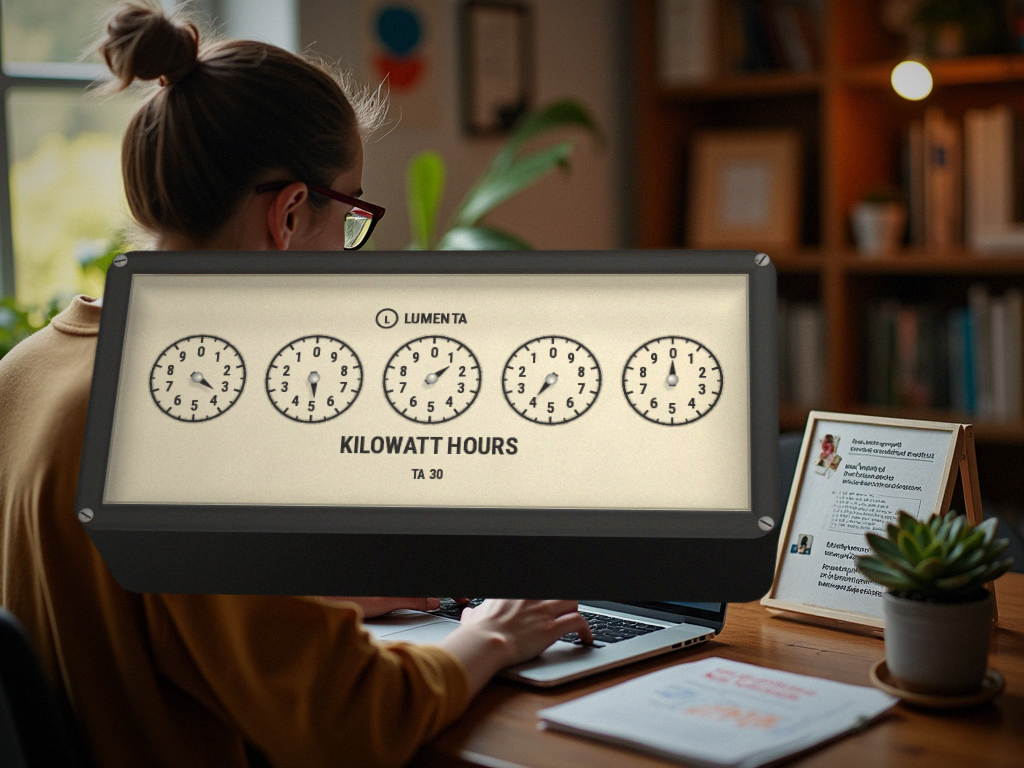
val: 35140
